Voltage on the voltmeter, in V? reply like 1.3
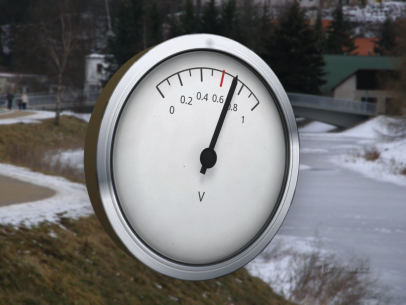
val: 0.7
